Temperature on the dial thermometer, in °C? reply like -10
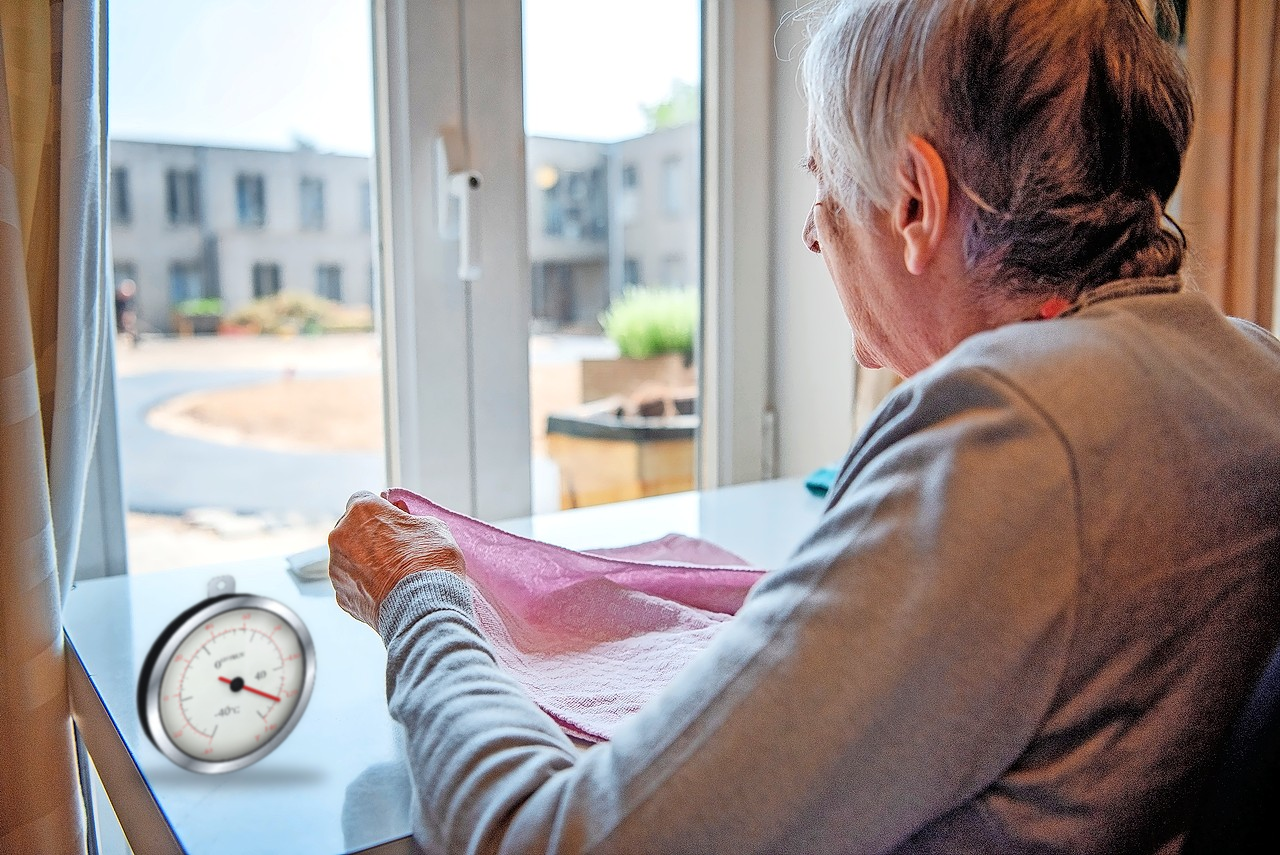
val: 52
